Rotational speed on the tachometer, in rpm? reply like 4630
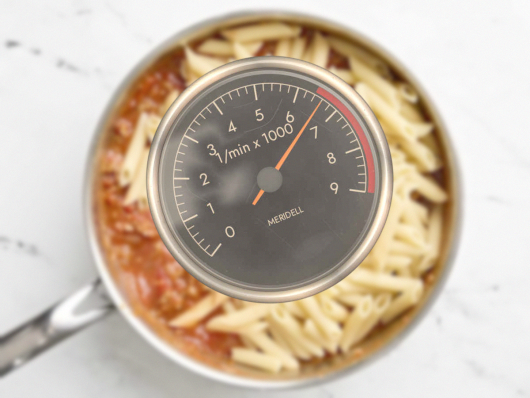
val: 6600
